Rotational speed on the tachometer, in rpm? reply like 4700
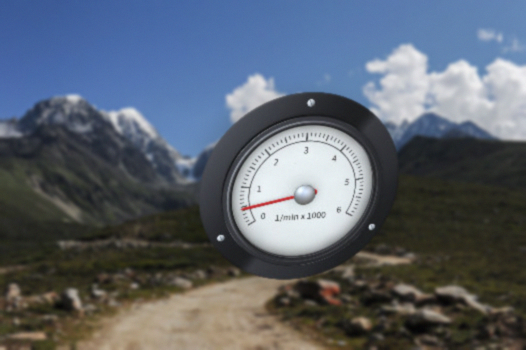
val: 500
